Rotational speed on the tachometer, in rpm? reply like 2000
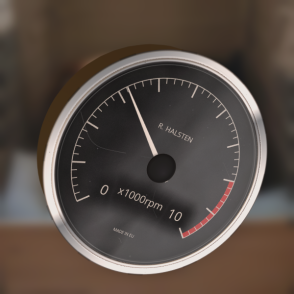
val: 3200
